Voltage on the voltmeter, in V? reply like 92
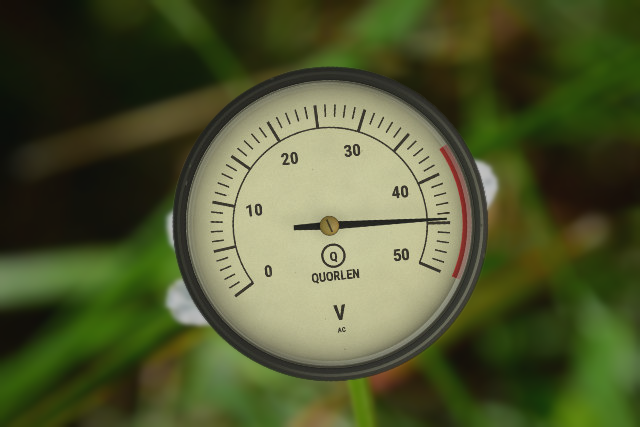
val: 44.5
